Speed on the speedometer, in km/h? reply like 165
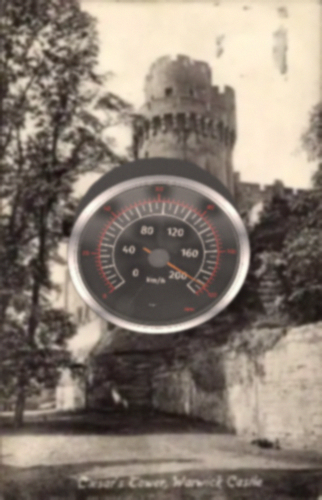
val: 190
